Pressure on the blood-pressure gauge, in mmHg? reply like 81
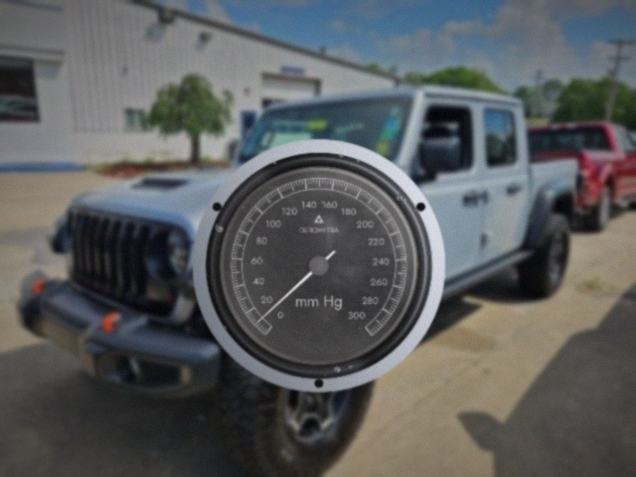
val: 10
